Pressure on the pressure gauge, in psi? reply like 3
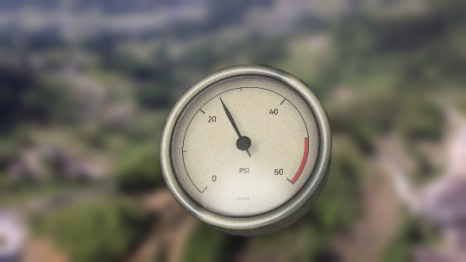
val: 25
